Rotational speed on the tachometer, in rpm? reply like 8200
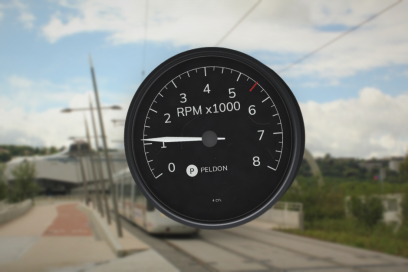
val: 1125
